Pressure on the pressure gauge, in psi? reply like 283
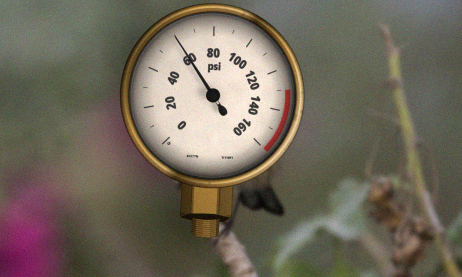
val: 60
